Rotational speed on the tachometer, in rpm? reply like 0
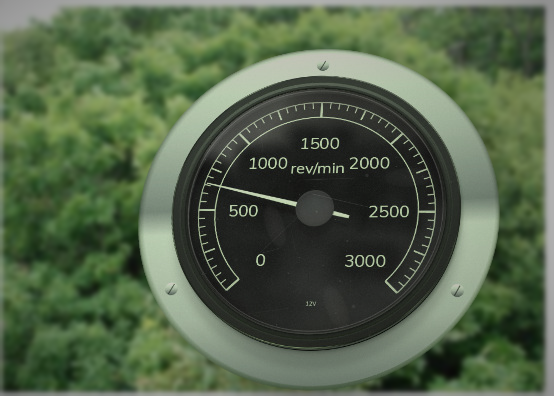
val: 650
